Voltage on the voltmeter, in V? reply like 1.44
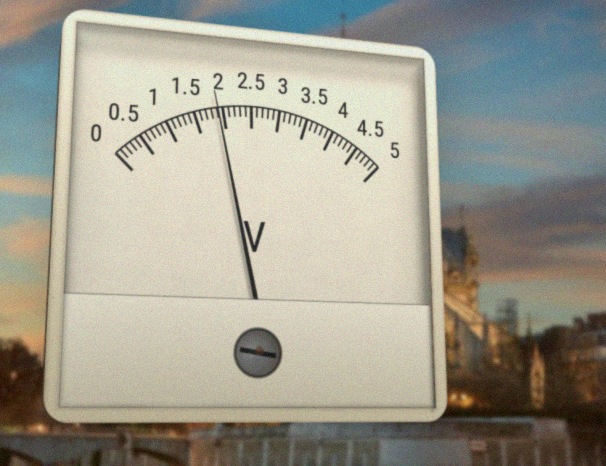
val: 1.9
